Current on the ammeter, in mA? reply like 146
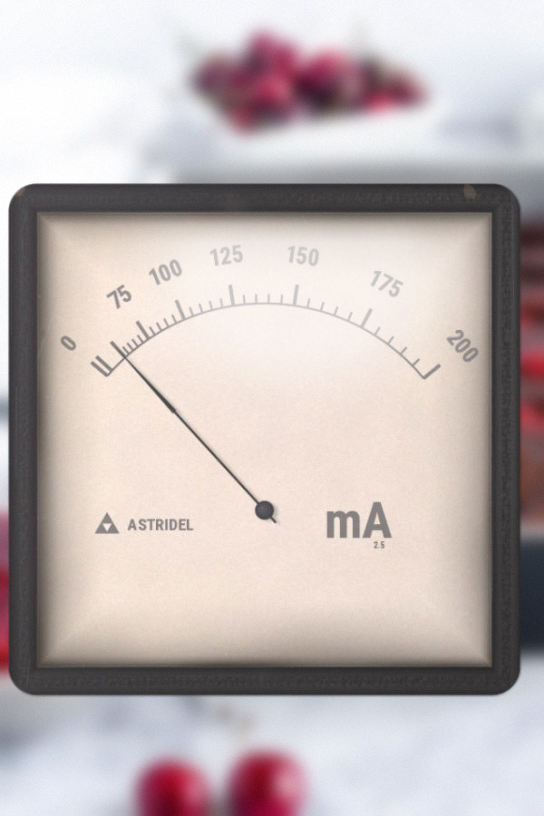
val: 50
